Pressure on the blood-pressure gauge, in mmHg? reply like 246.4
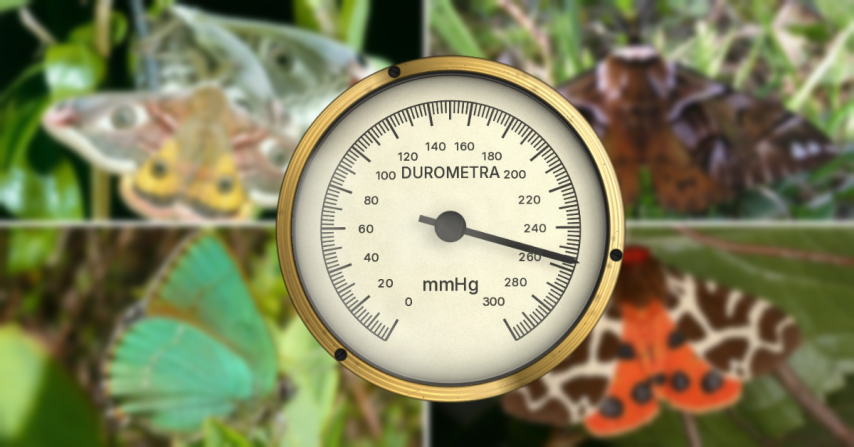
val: 256
